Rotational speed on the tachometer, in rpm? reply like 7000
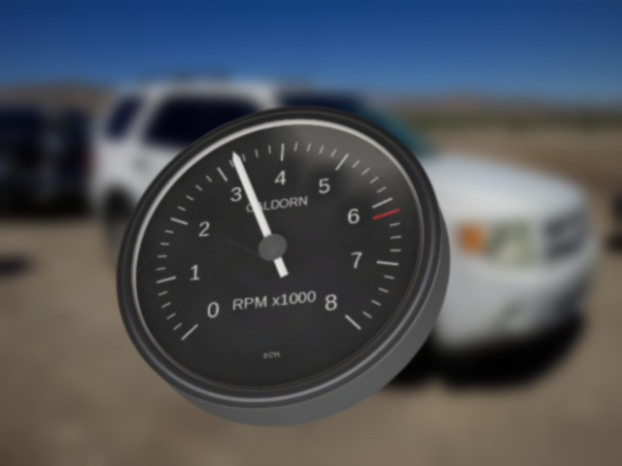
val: 3300
